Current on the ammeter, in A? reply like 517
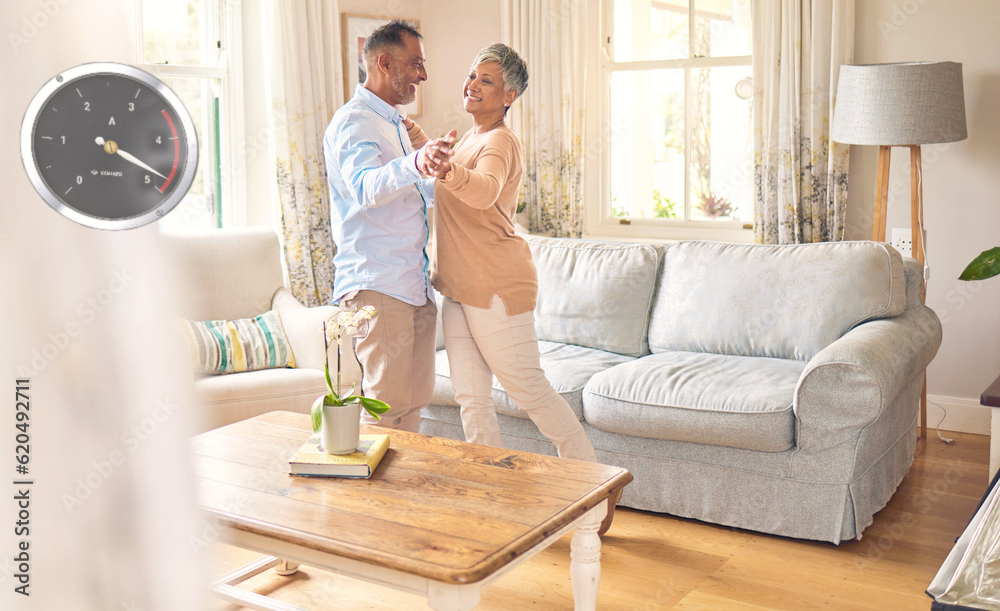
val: 4.75
